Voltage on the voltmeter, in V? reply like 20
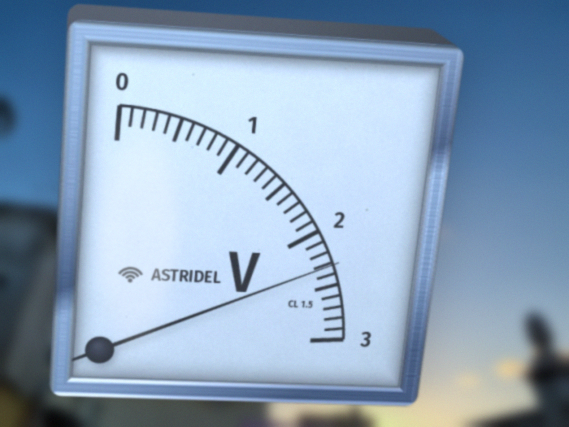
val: 2.3
